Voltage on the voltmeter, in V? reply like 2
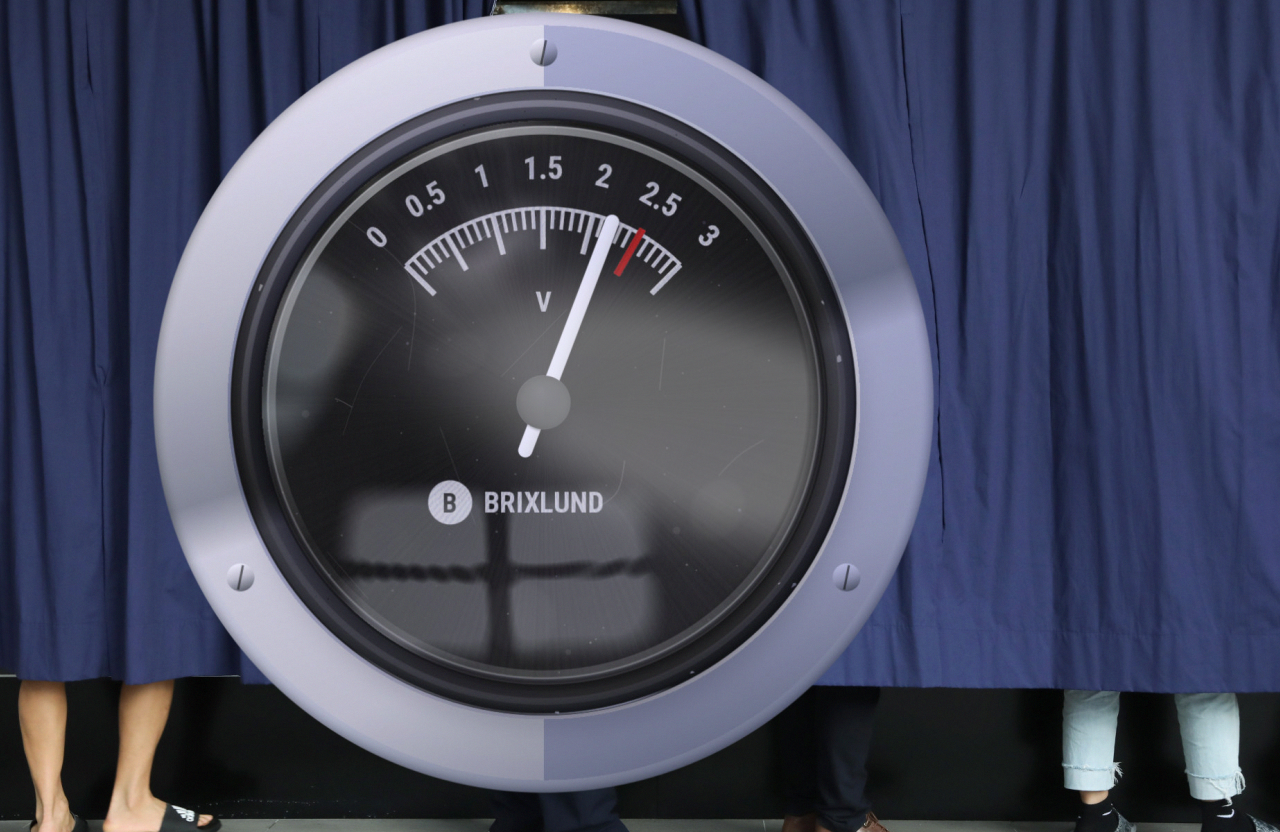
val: 2.2
